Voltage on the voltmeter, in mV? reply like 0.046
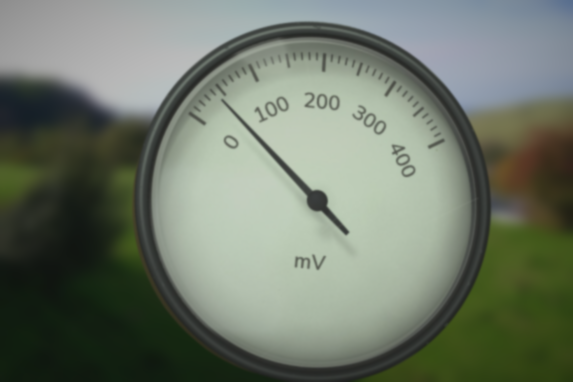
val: 40
